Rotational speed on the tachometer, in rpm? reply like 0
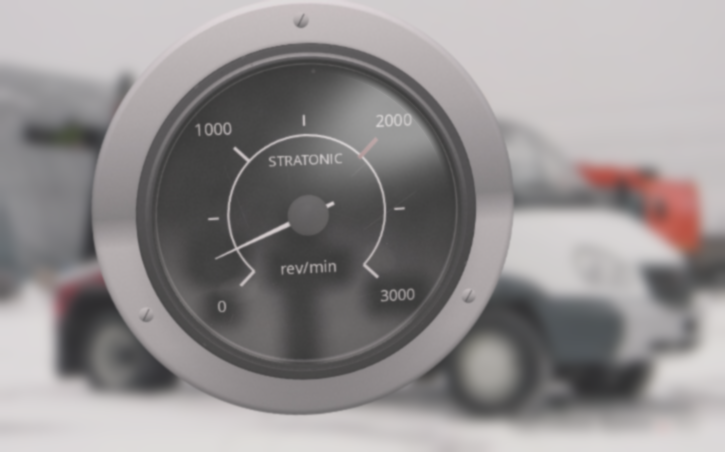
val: 250
